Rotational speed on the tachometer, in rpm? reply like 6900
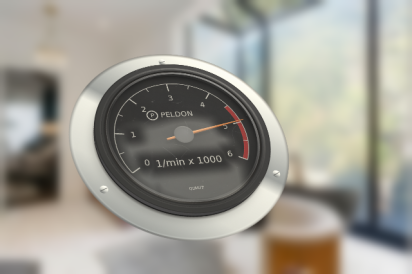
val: 5000
